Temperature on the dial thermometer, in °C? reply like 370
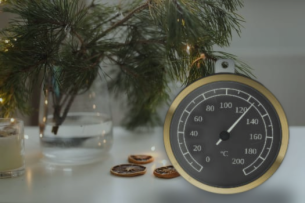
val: 125
